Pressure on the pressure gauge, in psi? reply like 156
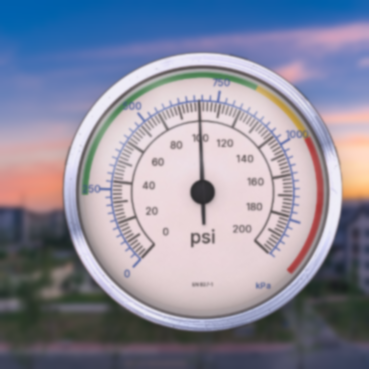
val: 100
